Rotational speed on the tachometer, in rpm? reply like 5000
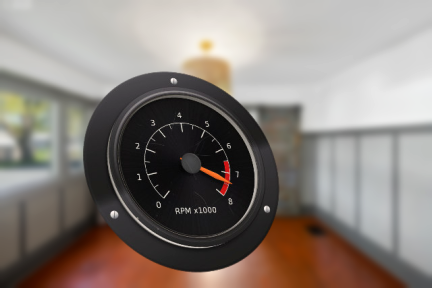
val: 7500
